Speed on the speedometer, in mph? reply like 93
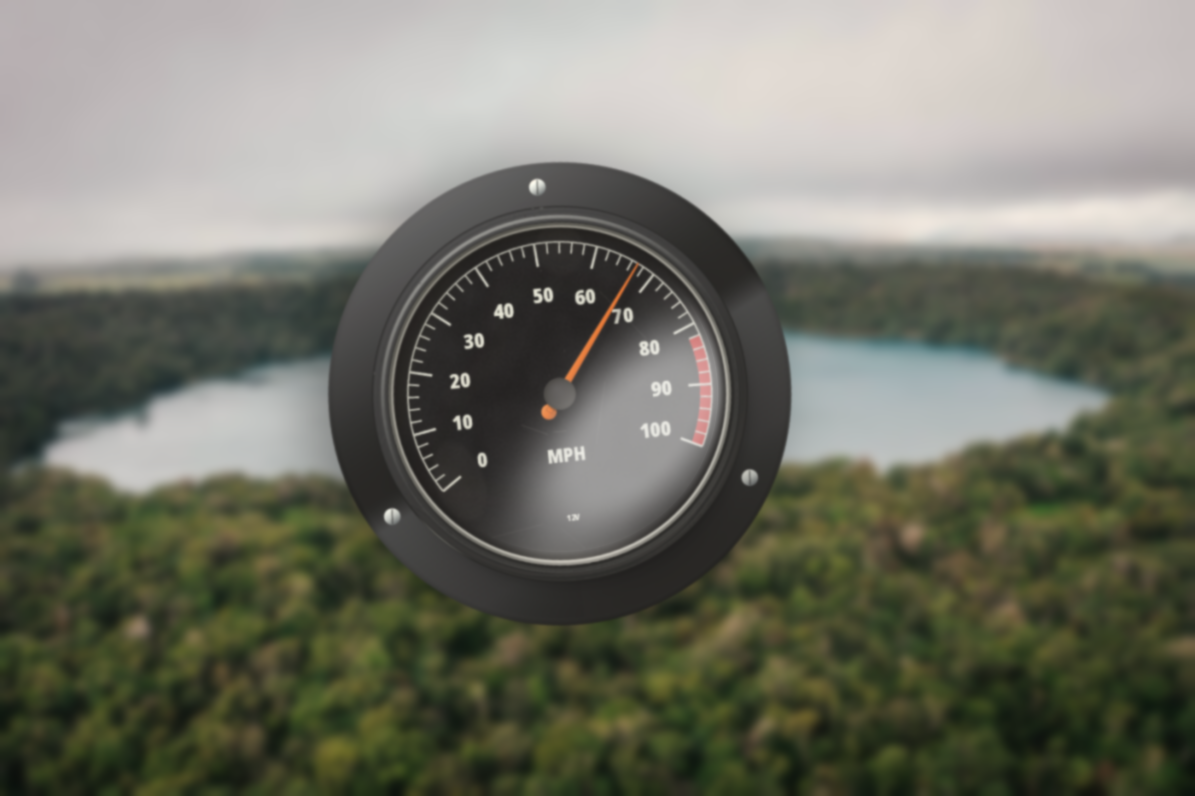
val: 67
